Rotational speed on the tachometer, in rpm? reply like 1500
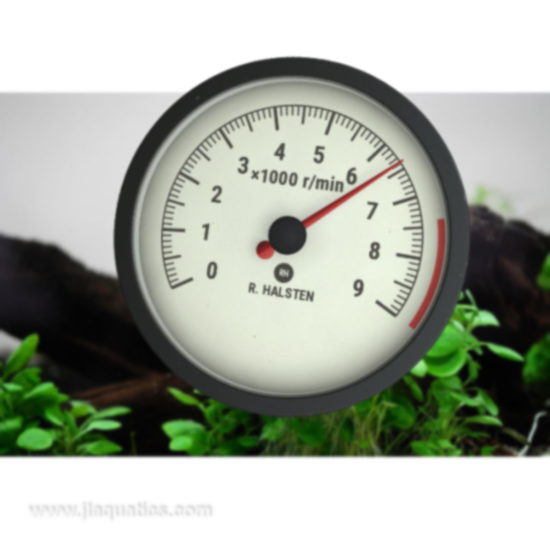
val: 6400
